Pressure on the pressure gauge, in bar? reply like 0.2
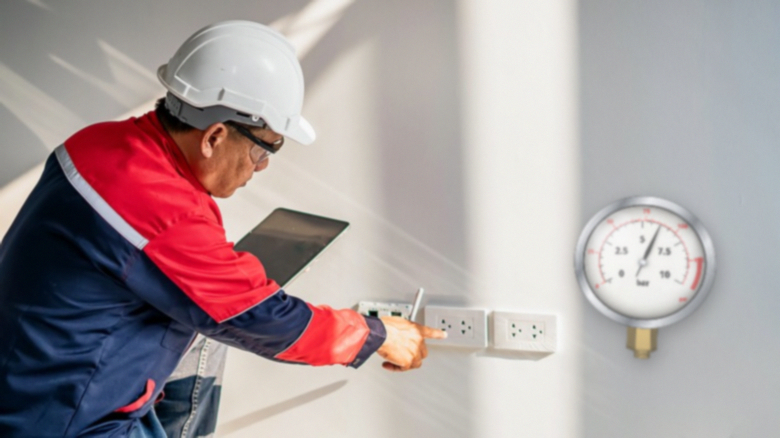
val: 6
